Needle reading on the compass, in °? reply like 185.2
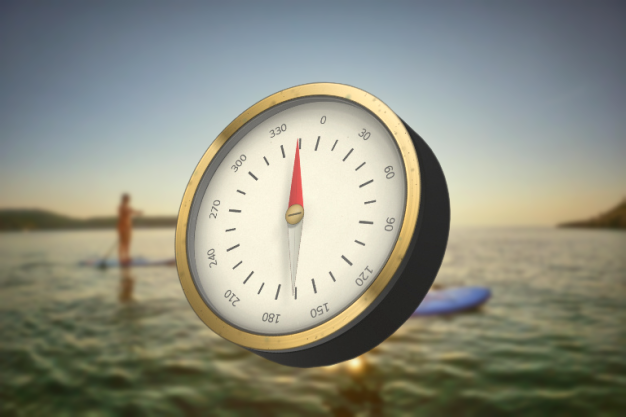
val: 345
